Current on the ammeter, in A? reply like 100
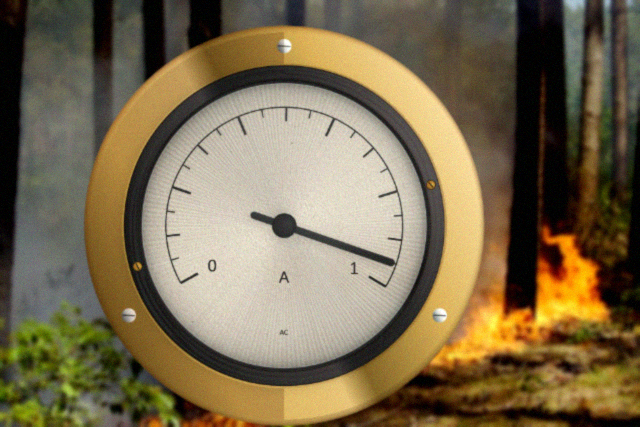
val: 0.95
